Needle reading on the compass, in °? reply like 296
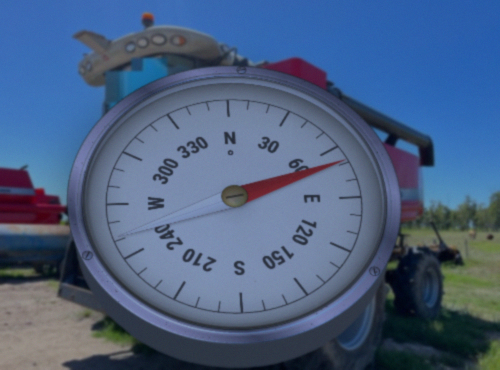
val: 70
